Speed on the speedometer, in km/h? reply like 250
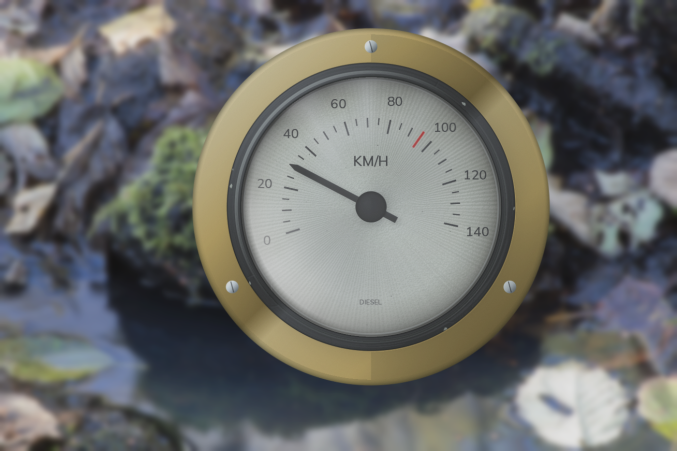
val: 30
